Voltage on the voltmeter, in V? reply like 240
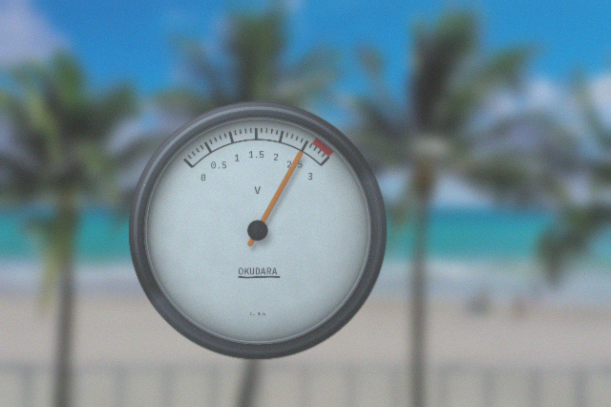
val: 2.5
